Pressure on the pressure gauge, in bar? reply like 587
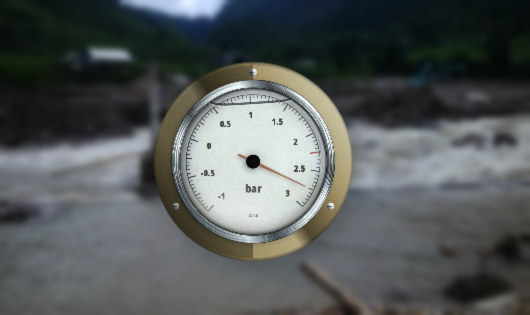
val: 2.75
